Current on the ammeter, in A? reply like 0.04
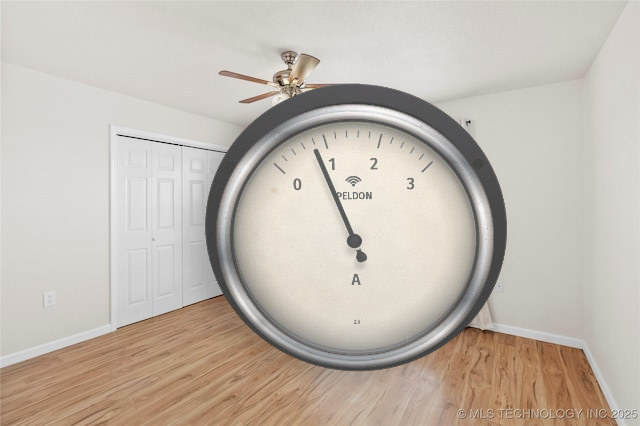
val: 0.8
